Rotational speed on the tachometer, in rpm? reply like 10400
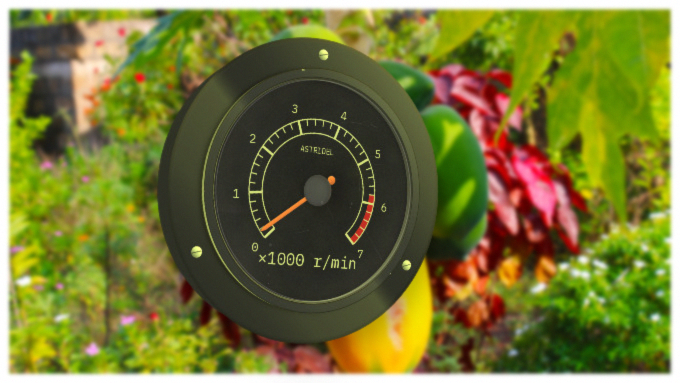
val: 200
